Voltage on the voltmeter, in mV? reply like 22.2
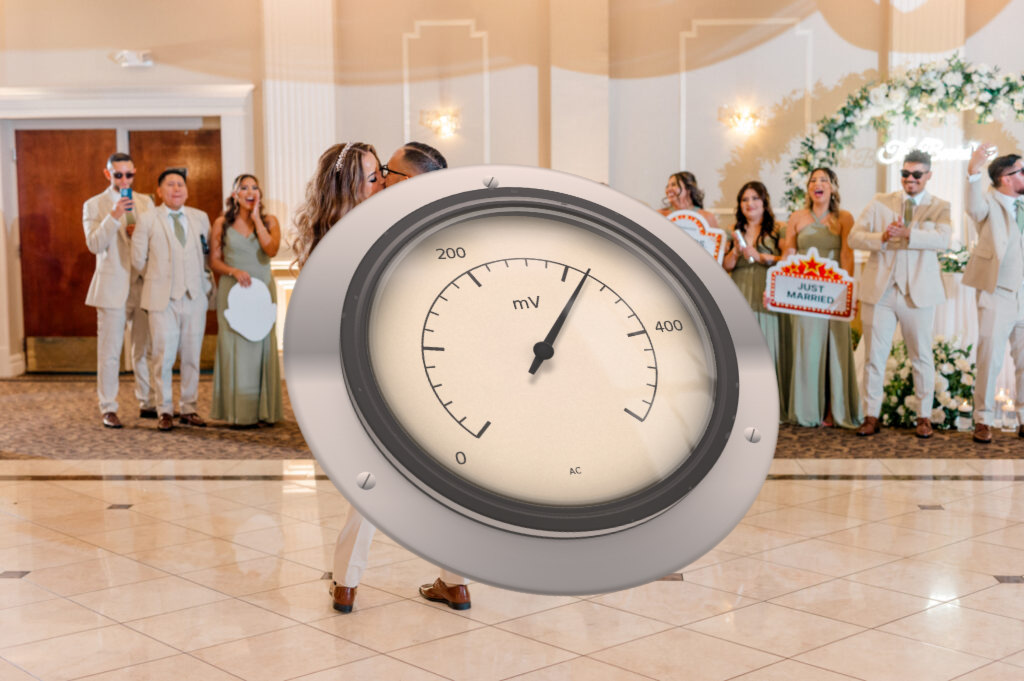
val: 320
